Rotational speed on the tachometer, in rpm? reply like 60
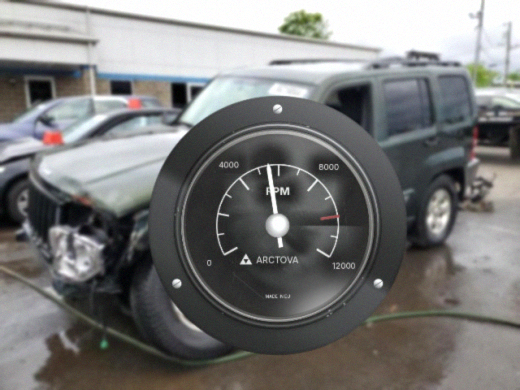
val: 5500
